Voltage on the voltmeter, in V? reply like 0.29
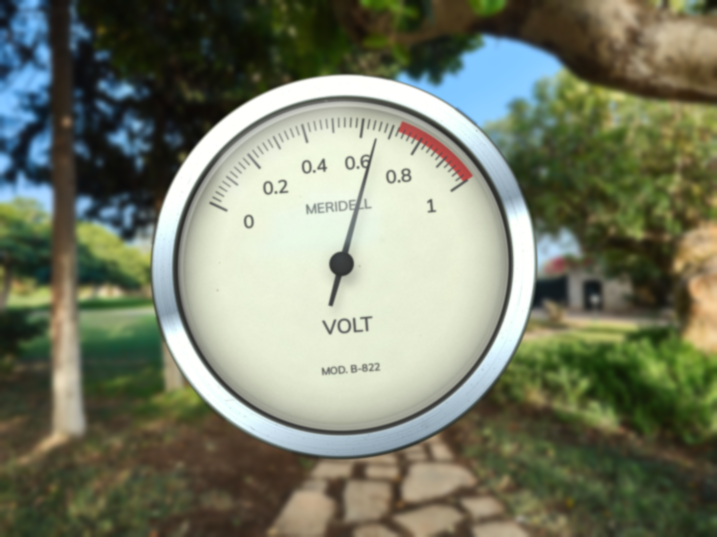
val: 0.66
